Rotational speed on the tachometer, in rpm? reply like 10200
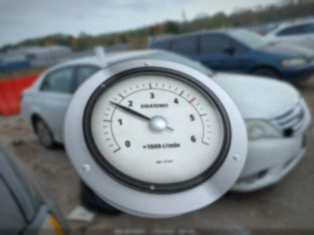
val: 1600
